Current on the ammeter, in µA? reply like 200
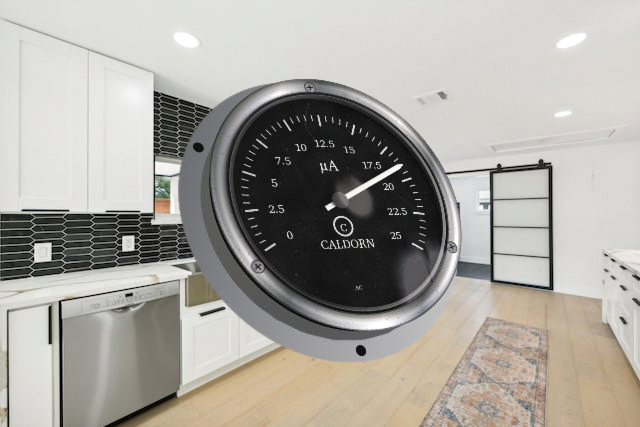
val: 19
